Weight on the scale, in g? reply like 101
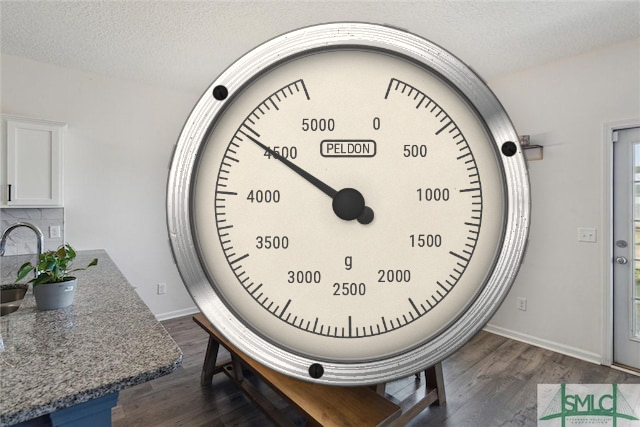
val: 4450
